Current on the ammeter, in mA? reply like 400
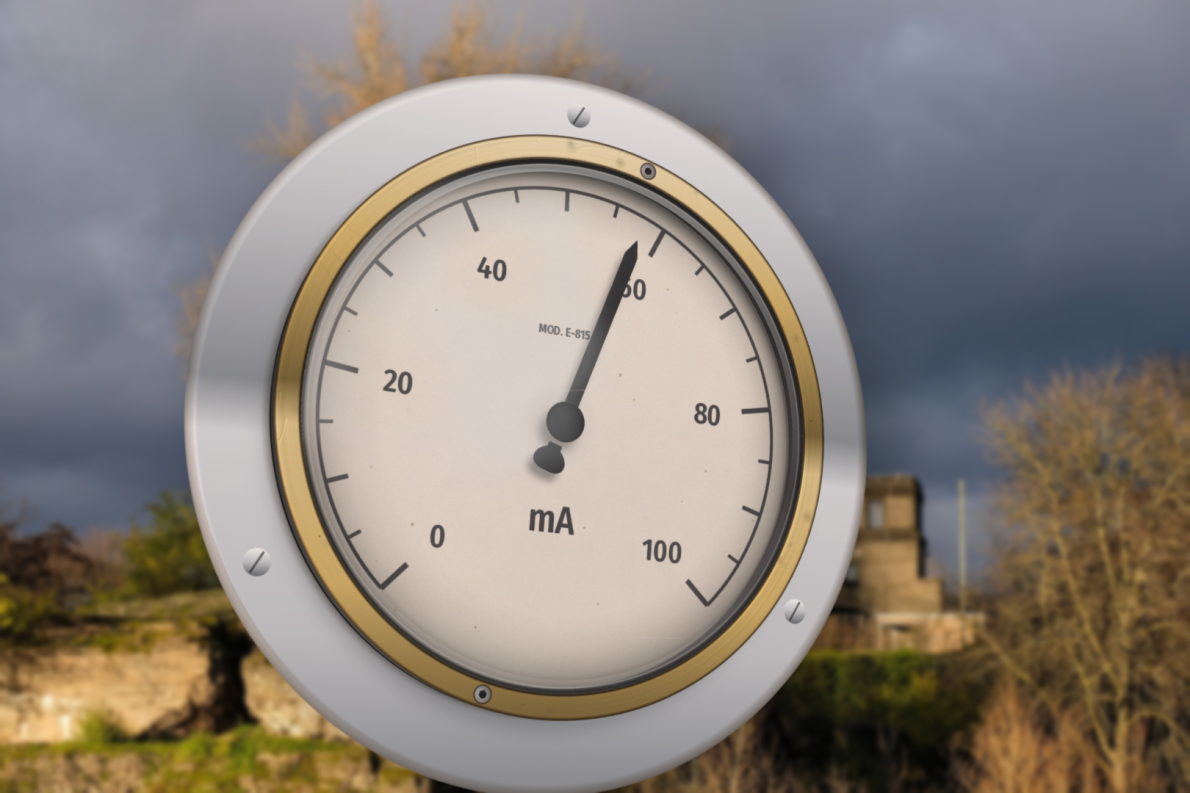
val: 57.5
